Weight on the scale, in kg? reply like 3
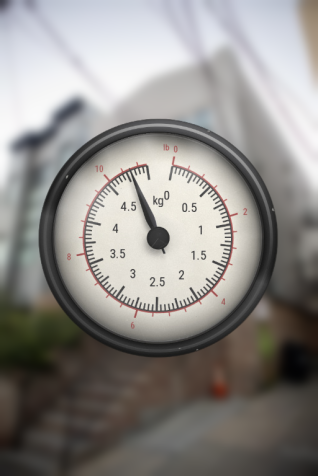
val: 4.8
